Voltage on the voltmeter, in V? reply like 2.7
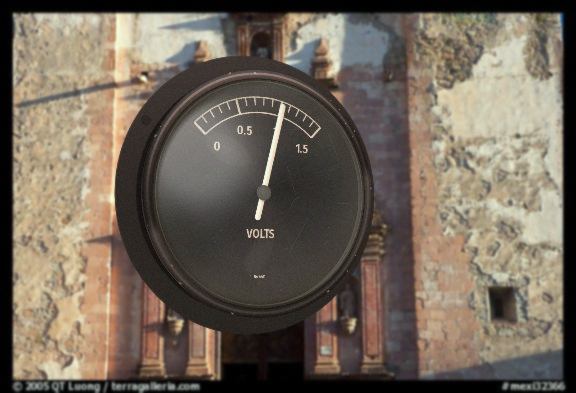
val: 1
